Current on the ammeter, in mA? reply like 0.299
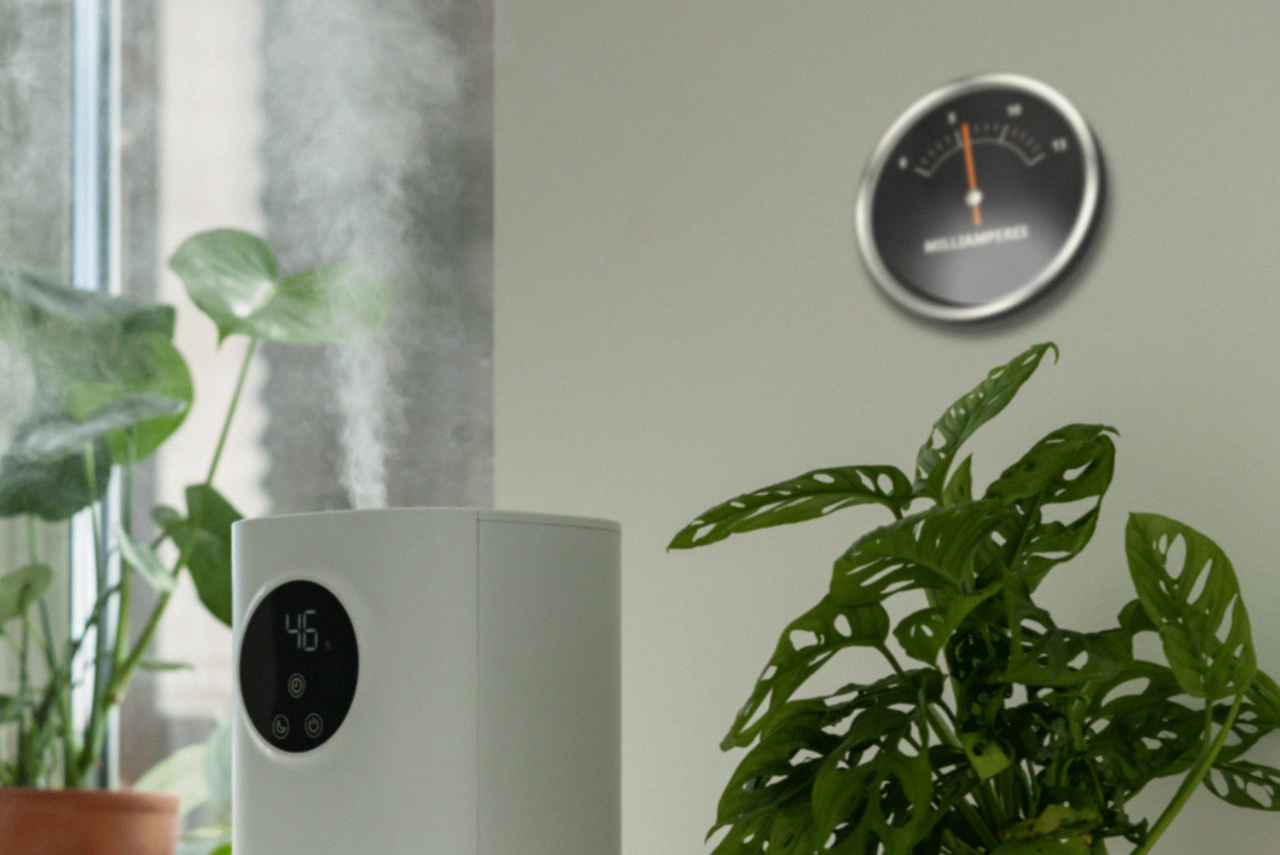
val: 6
